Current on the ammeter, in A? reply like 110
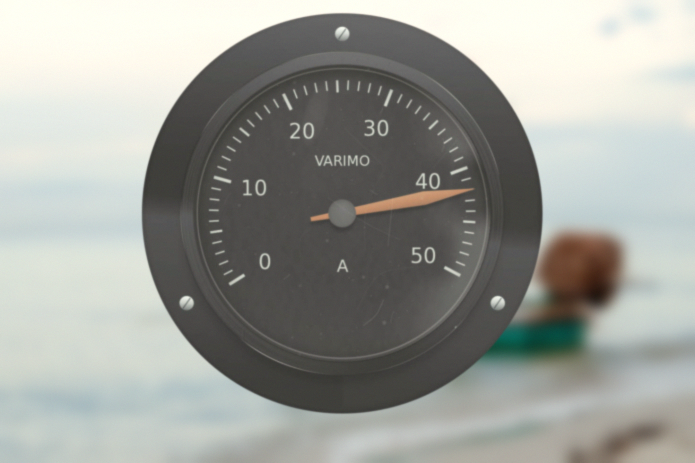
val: 42
